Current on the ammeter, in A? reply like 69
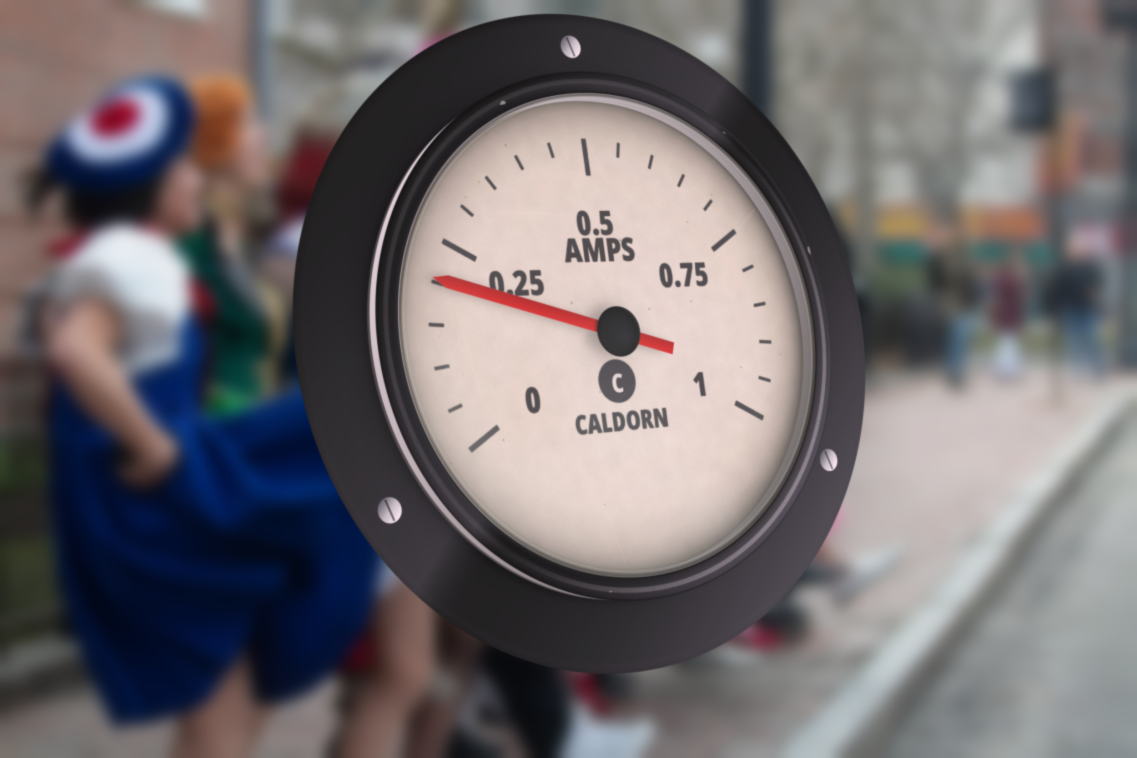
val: 0.2
